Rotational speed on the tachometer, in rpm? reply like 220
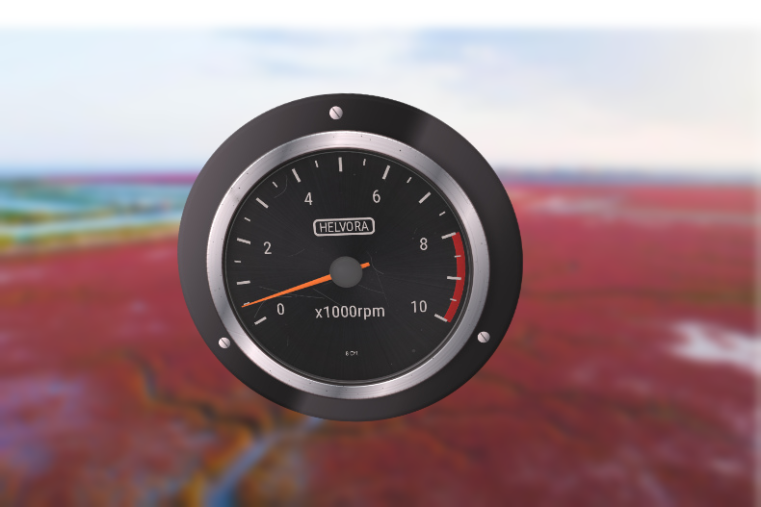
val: 500
